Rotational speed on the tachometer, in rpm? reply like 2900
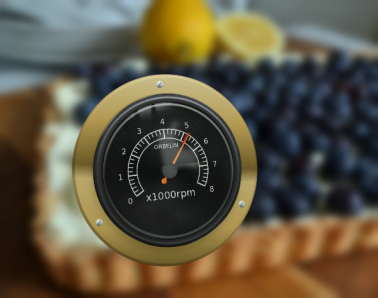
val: 5200
